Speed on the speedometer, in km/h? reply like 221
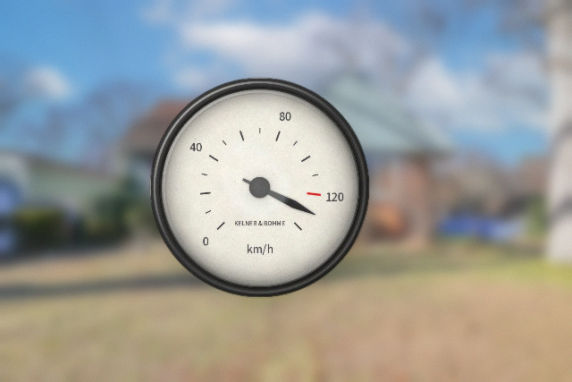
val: 130
